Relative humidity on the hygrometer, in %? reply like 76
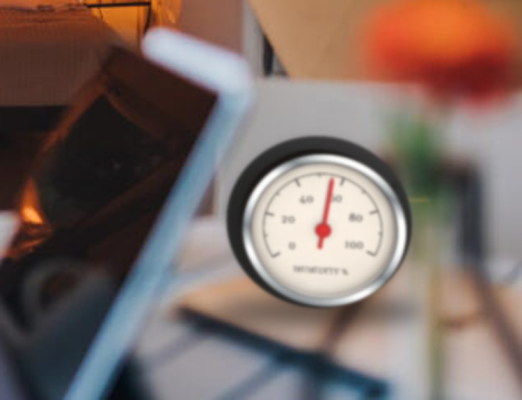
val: 55
